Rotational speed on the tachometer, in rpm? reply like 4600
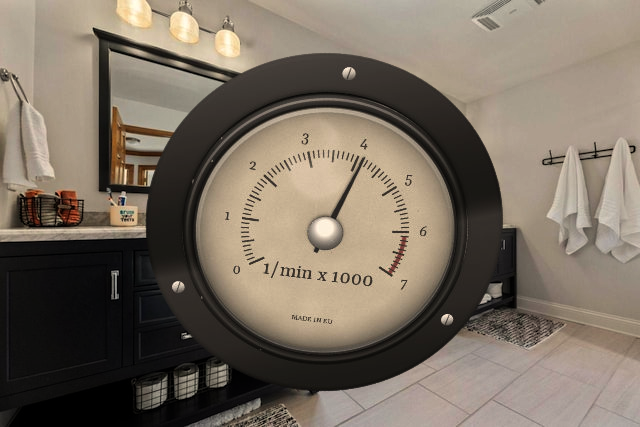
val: 4100
